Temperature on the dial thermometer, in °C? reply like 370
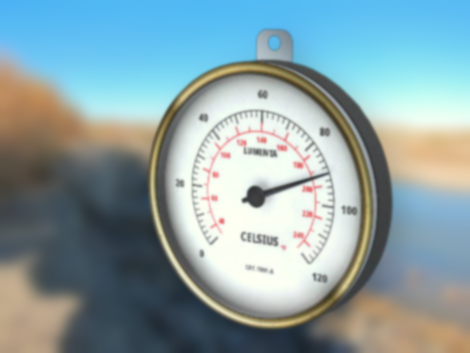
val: 90
